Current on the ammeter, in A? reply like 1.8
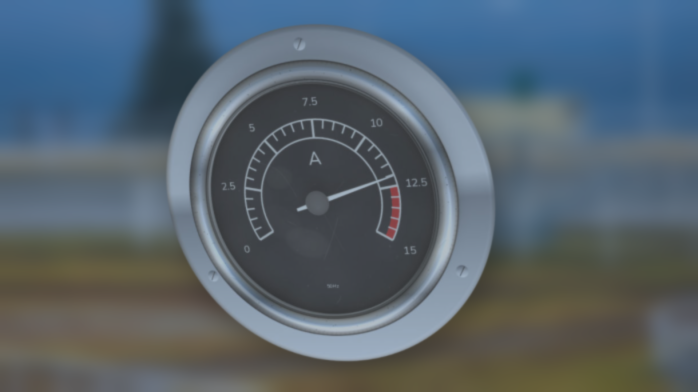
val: 12
